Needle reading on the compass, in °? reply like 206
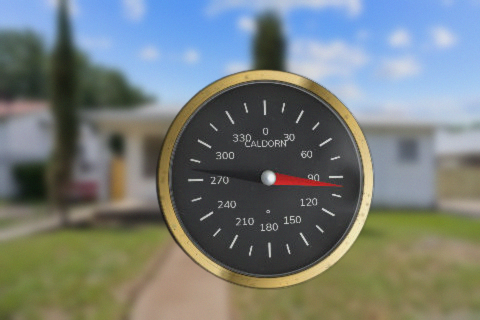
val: 97.5
